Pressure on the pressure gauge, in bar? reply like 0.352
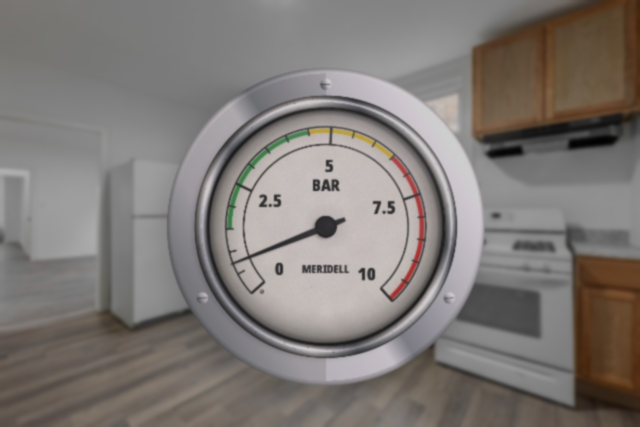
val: 0.75
